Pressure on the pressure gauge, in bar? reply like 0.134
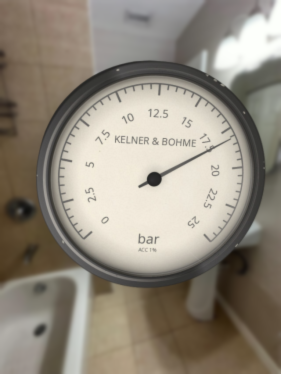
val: 18
